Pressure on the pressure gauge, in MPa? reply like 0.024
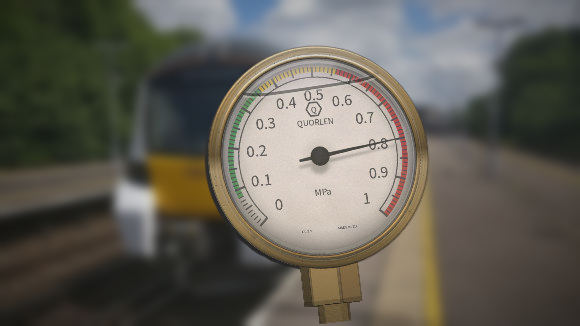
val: 0.8
